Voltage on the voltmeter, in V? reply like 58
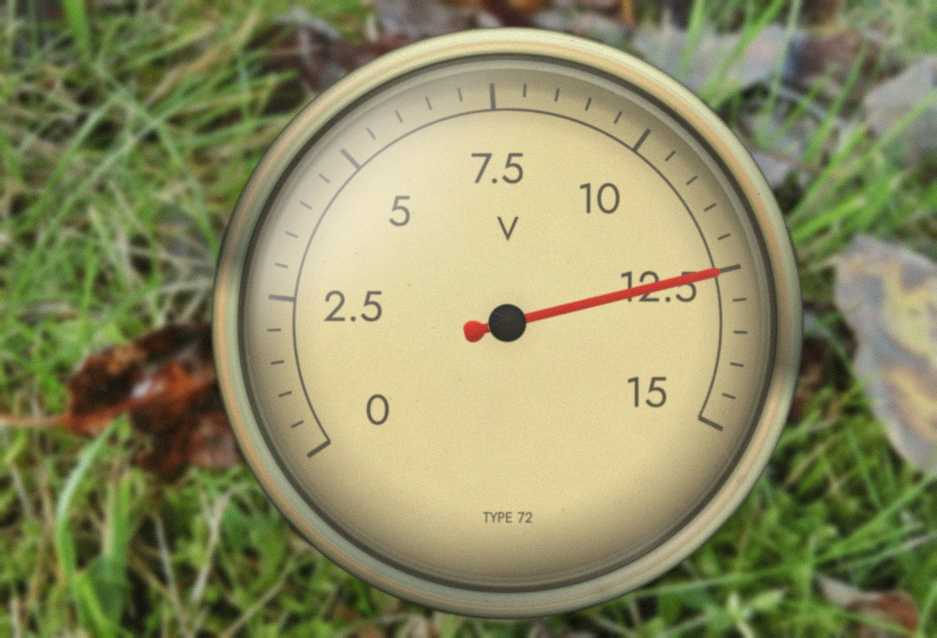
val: 12.5
